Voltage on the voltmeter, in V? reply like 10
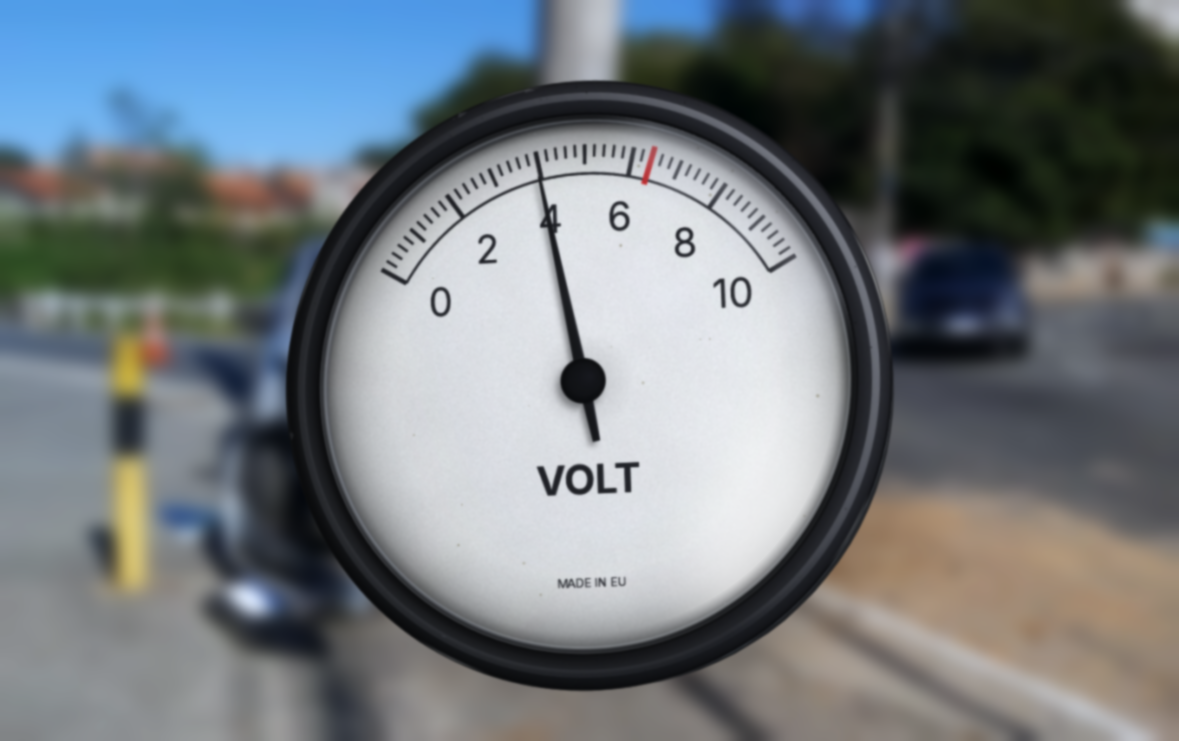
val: 4
